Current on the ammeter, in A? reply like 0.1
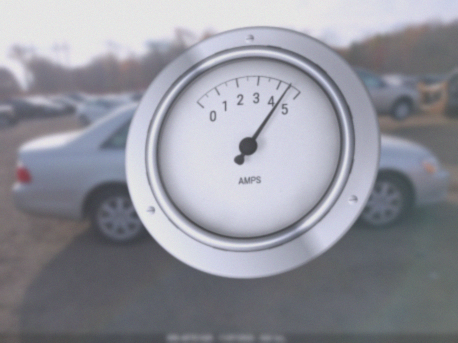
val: 4.5
